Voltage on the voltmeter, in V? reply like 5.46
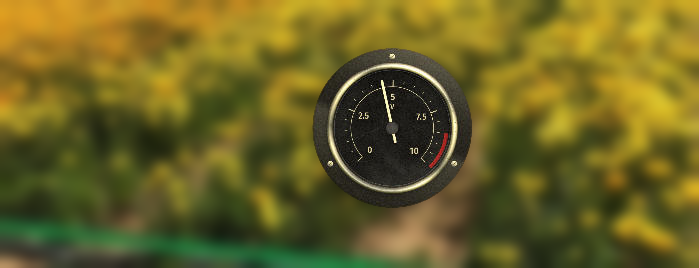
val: 4.5
